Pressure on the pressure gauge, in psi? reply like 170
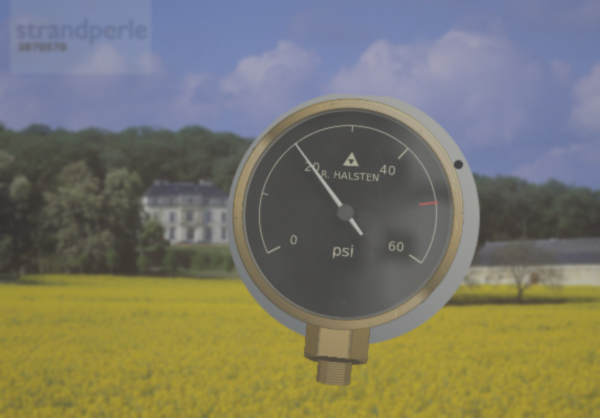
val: 20
